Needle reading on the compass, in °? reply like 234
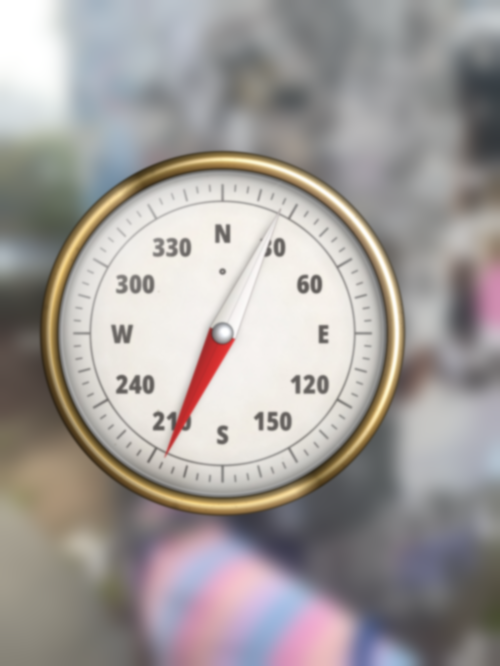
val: 205
